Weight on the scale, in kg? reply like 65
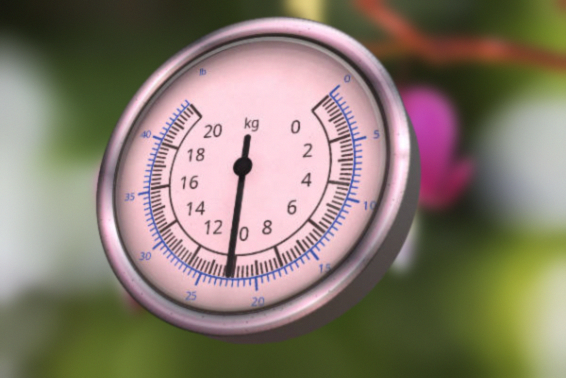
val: 10
